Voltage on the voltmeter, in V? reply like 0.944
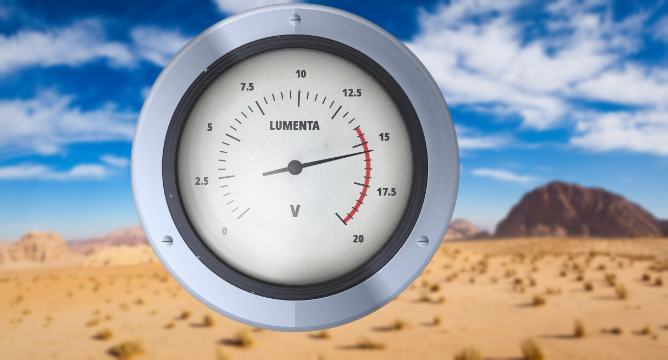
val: 15.5
